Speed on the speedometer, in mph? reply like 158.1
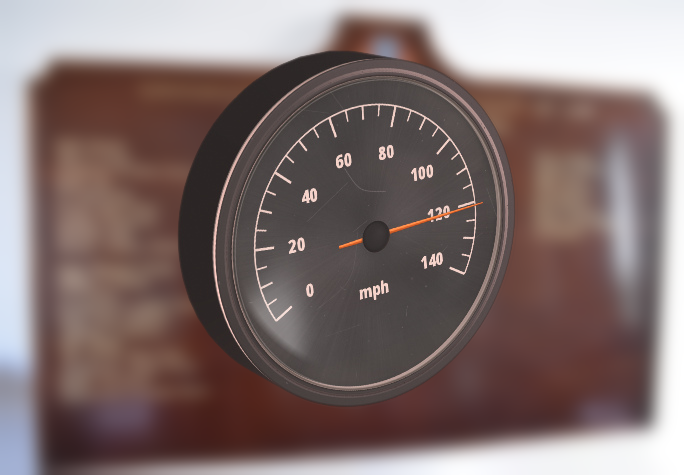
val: 120
